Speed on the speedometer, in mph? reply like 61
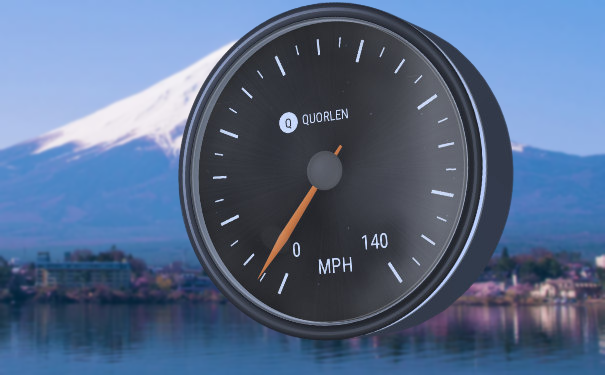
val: 5
